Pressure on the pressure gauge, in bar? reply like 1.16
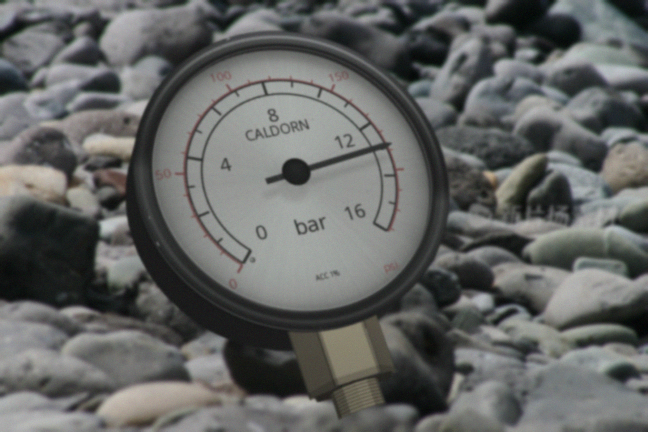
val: 13
